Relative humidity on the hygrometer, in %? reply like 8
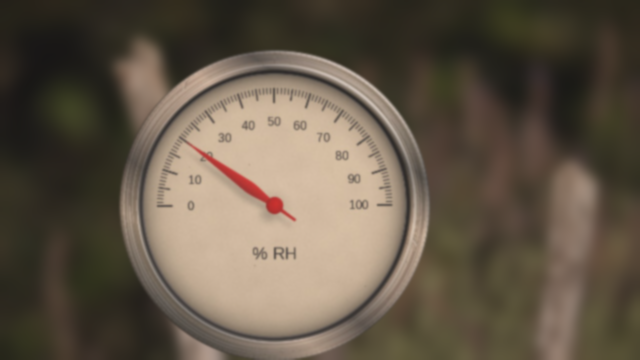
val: 20
